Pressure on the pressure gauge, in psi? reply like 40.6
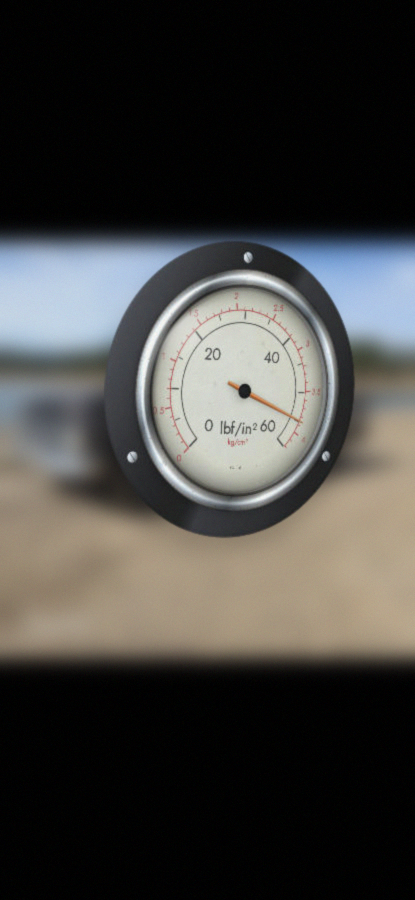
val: 55
